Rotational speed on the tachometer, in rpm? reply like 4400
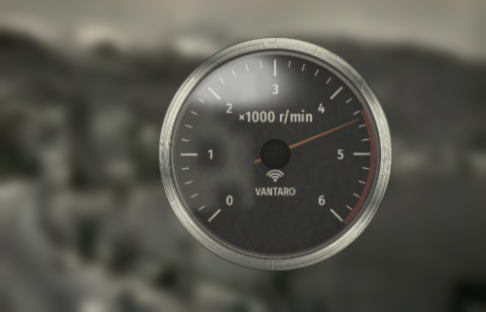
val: 4500
